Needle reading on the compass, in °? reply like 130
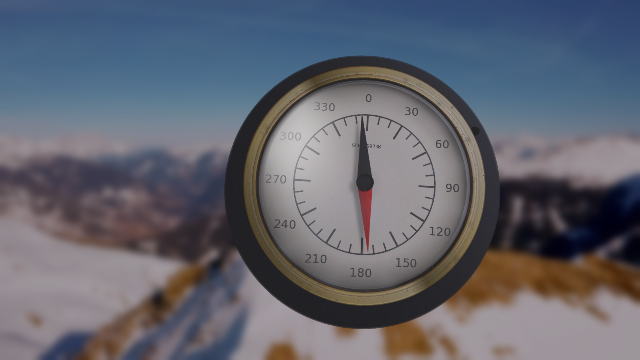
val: 175
